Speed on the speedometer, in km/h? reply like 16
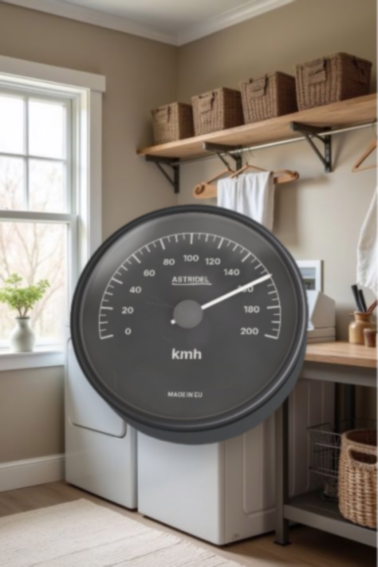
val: 160
